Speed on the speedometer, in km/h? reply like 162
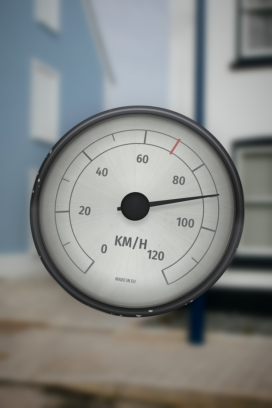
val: 90
